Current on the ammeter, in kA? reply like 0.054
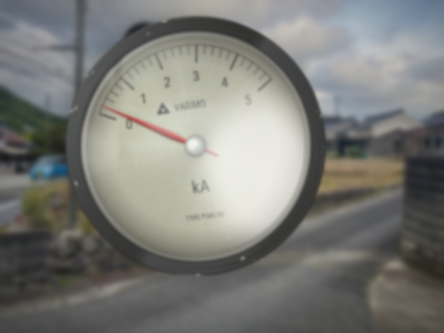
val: 0.2
